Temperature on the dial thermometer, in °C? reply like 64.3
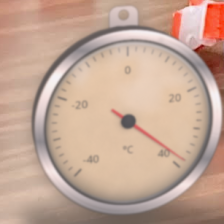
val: 38
